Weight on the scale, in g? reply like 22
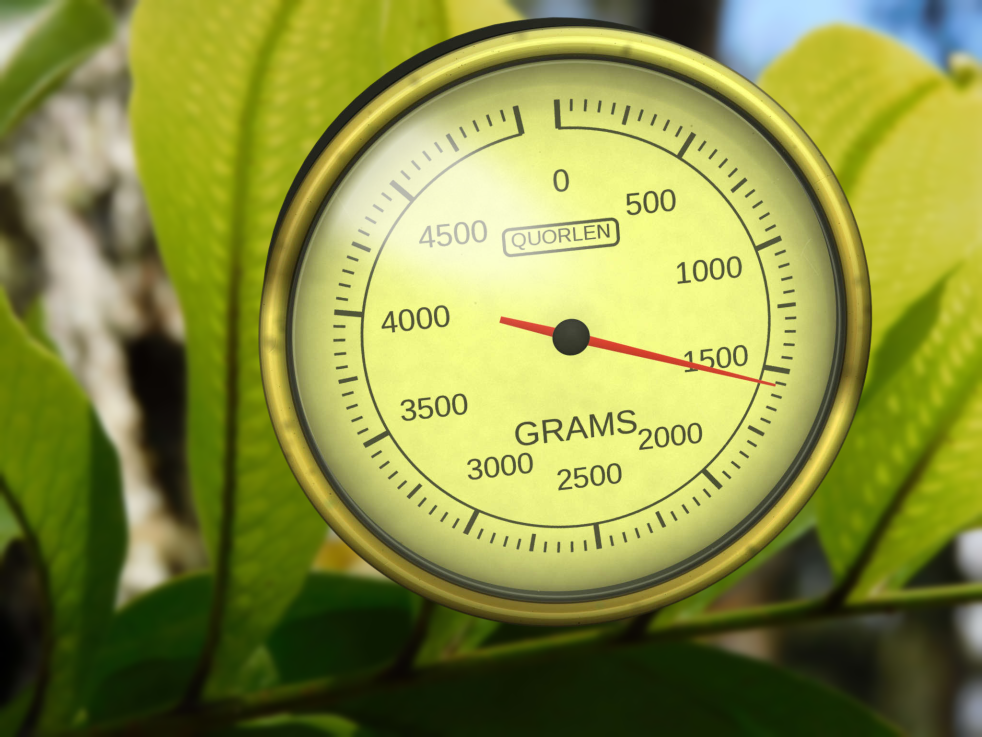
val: 1550
